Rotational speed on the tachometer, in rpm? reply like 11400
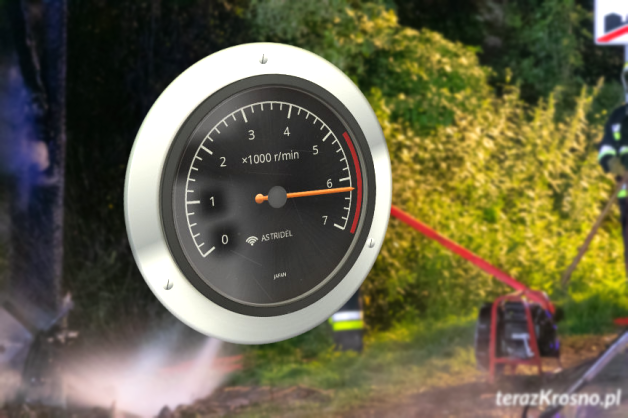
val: 6200
